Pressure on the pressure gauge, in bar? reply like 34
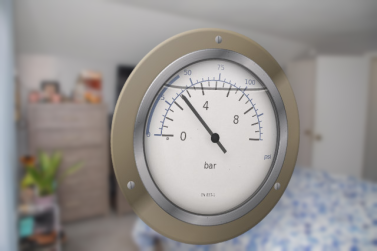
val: 2.5
